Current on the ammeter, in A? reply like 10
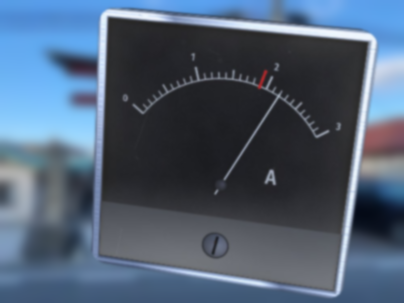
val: 2.2
